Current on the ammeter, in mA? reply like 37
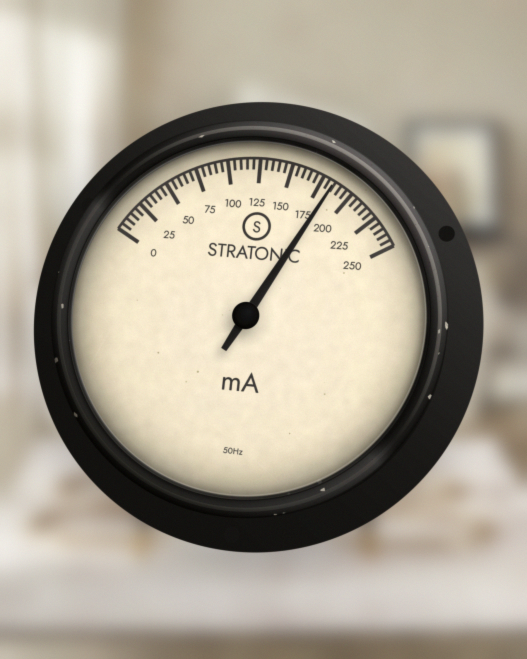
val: 185
